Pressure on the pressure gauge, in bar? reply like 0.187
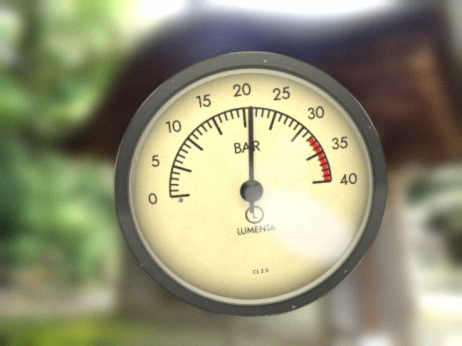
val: 21
